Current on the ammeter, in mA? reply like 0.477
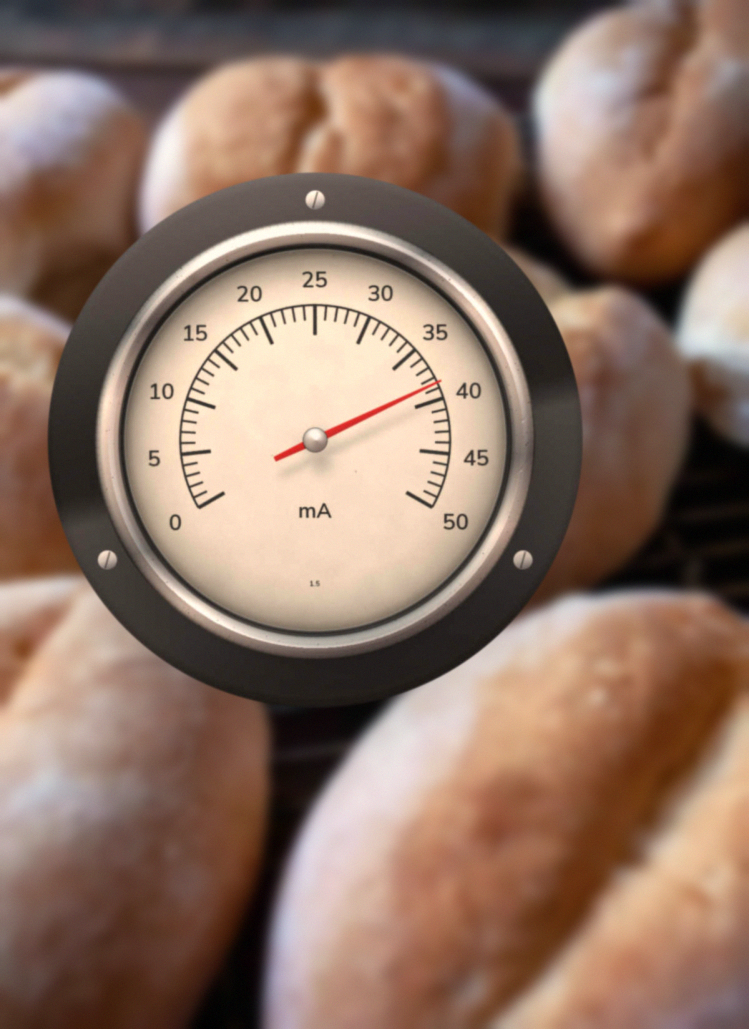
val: 38.5
